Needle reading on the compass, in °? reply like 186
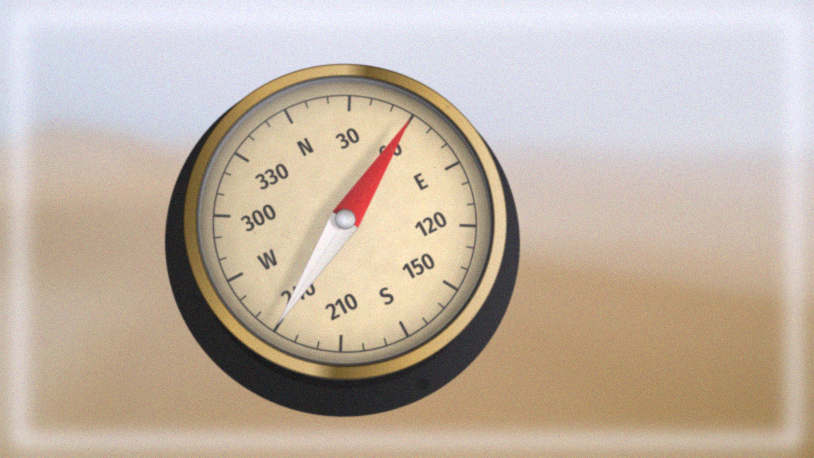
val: 60
